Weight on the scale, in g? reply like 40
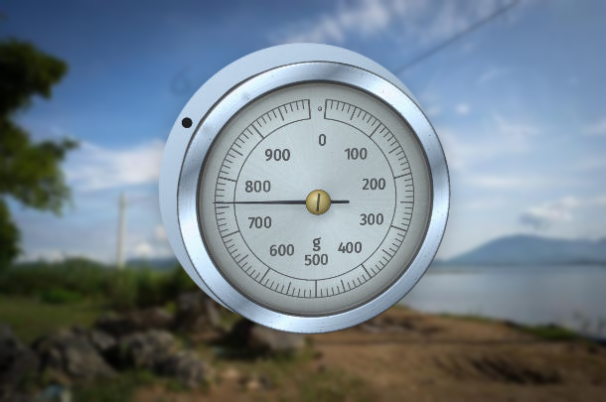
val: 760
